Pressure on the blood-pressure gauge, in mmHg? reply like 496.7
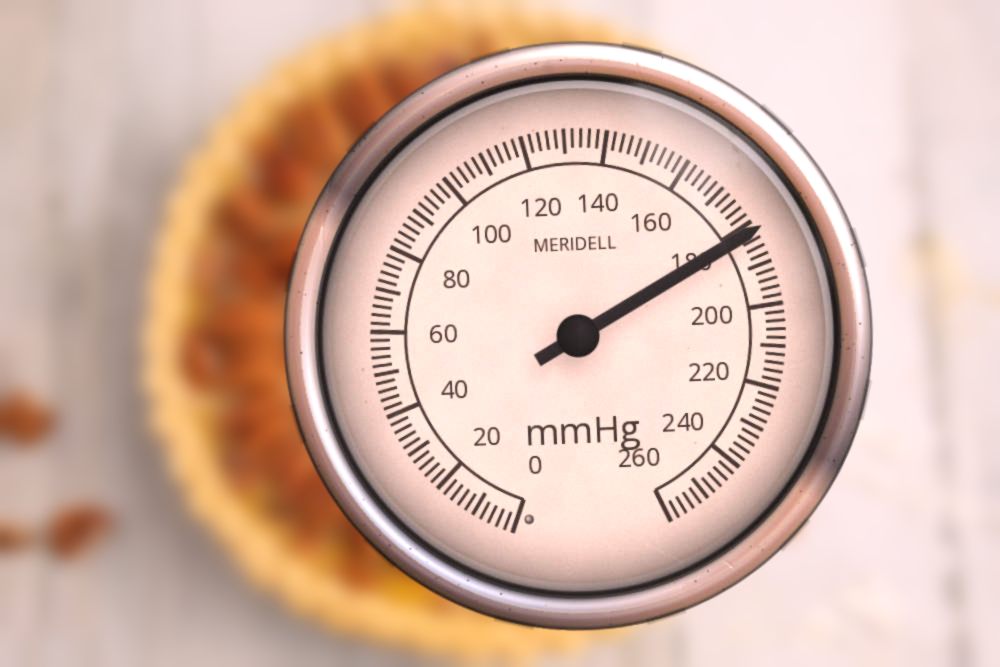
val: 182
